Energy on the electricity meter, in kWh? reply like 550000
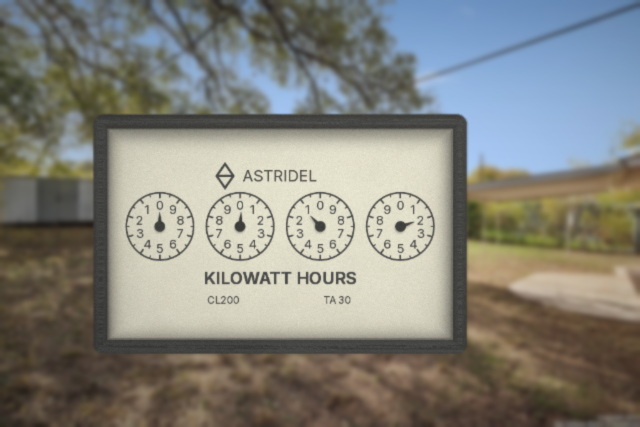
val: 12
